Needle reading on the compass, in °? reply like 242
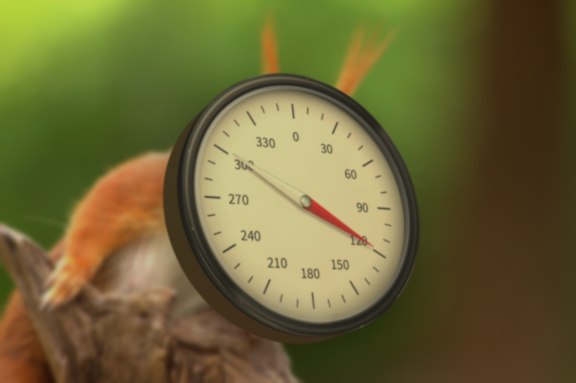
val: 120
